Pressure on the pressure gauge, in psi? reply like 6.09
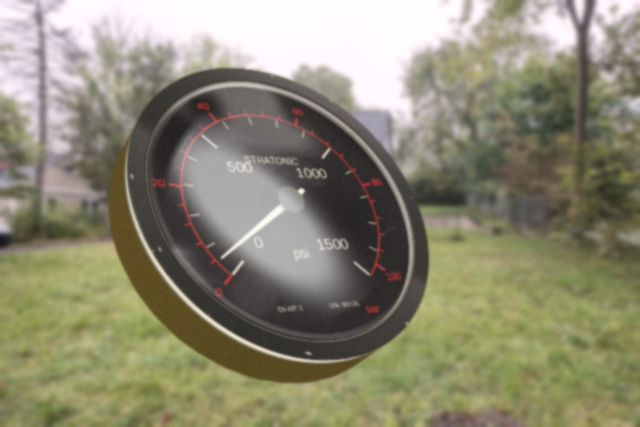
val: 50
